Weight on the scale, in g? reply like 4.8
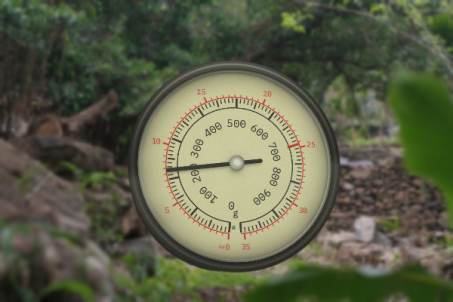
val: 220
